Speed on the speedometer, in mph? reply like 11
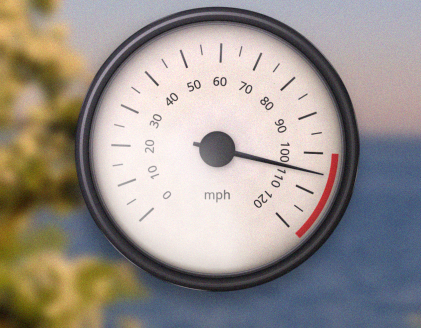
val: 105
